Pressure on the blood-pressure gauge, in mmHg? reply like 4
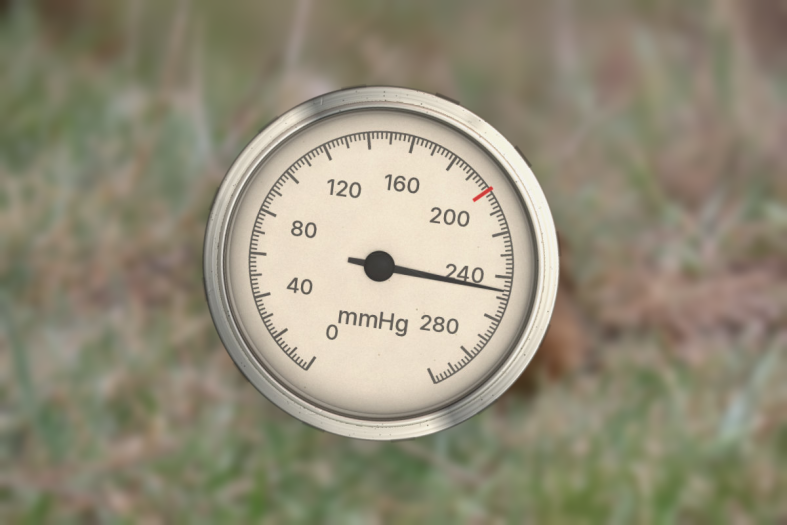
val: 246
